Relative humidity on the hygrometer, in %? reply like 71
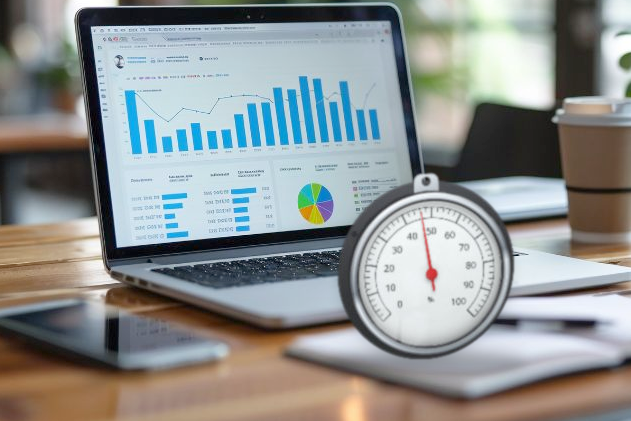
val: 46
